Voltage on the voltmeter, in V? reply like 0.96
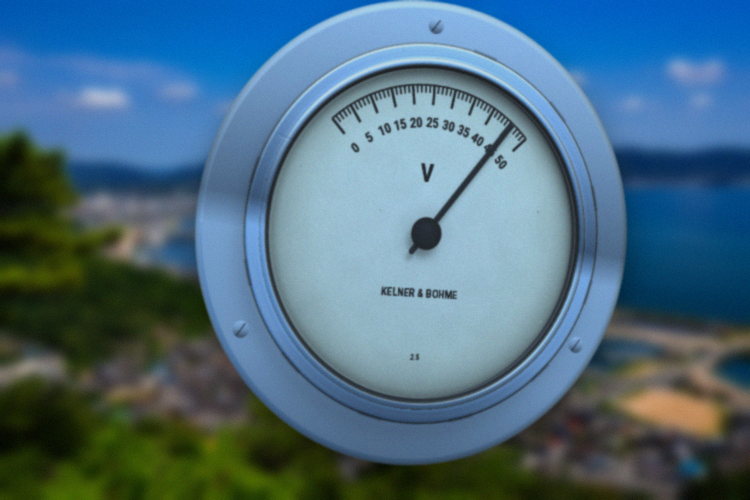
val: 45
